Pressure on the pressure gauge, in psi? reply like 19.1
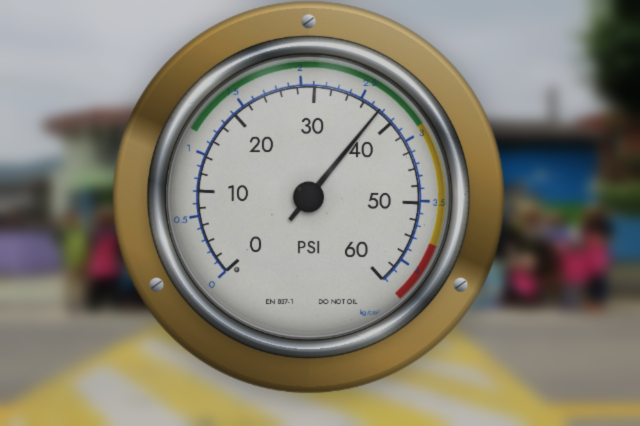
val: 38
